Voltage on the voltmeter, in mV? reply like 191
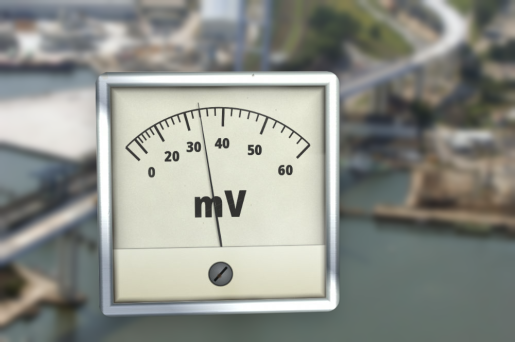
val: 34
